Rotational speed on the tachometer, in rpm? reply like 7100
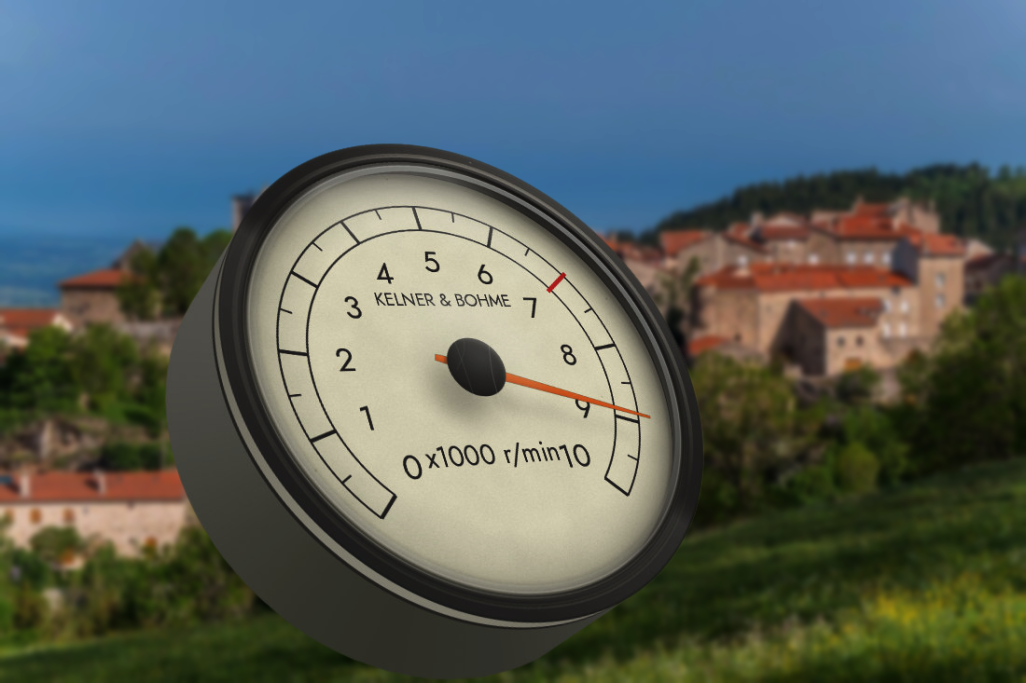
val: 9000
